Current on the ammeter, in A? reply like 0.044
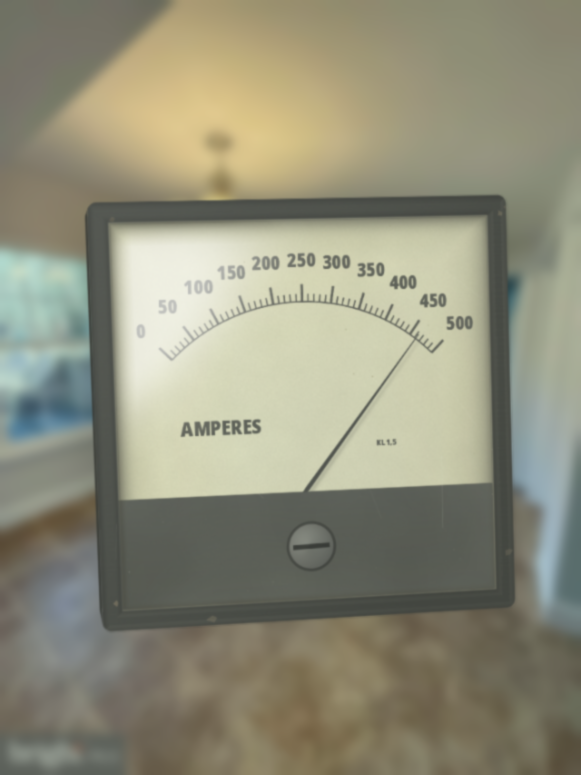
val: 460
